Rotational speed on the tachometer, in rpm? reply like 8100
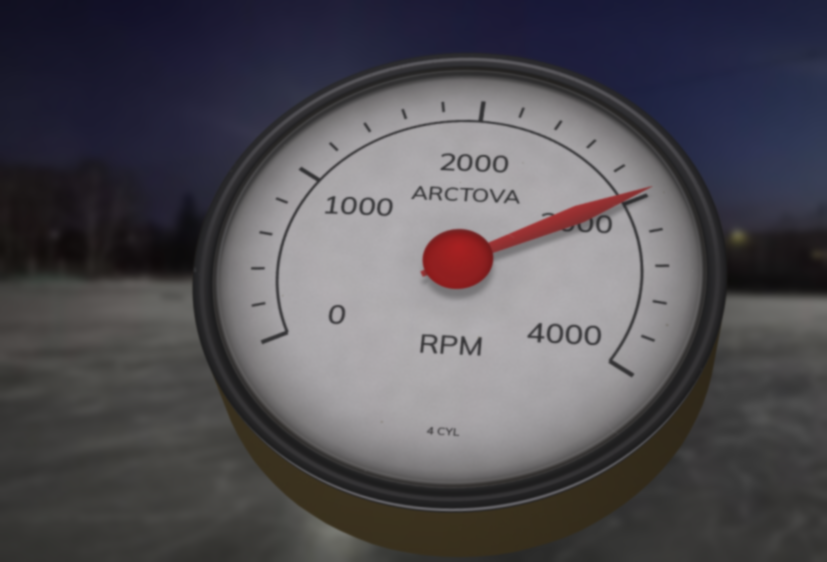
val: 3000
